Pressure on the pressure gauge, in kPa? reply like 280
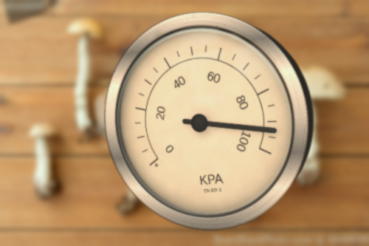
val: 92.5
